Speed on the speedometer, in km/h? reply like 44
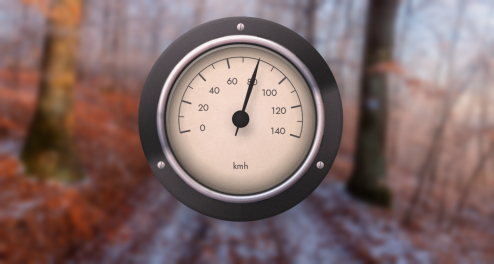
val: 80
